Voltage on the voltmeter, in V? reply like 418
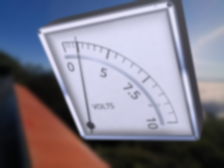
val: 2.5
